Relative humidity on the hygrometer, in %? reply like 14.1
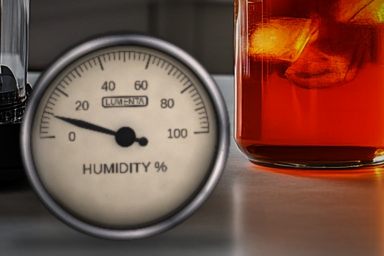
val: 10
